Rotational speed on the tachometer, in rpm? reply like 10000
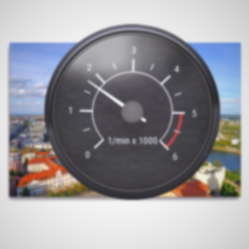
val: 1750
